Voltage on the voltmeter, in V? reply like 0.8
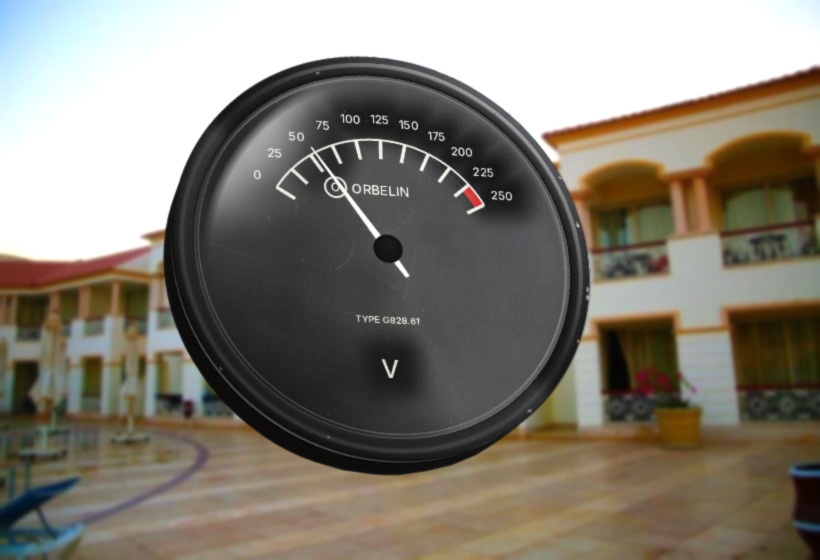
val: 50
